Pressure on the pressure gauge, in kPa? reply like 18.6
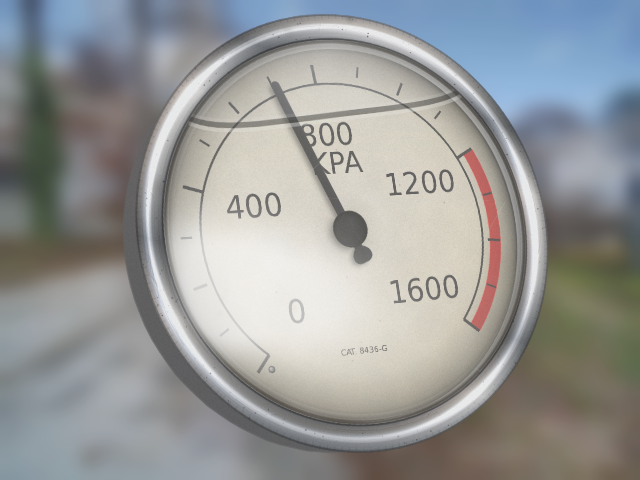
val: 700
